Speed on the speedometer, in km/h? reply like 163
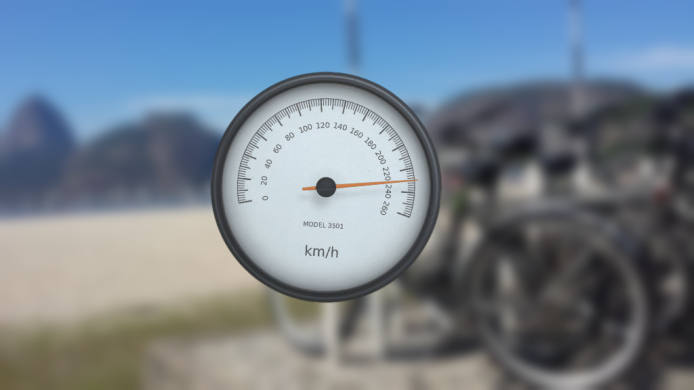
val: 230
